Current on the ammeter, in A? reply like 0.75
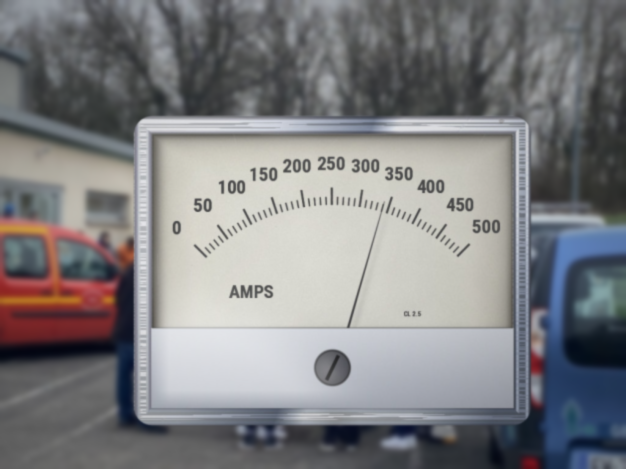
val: 340
